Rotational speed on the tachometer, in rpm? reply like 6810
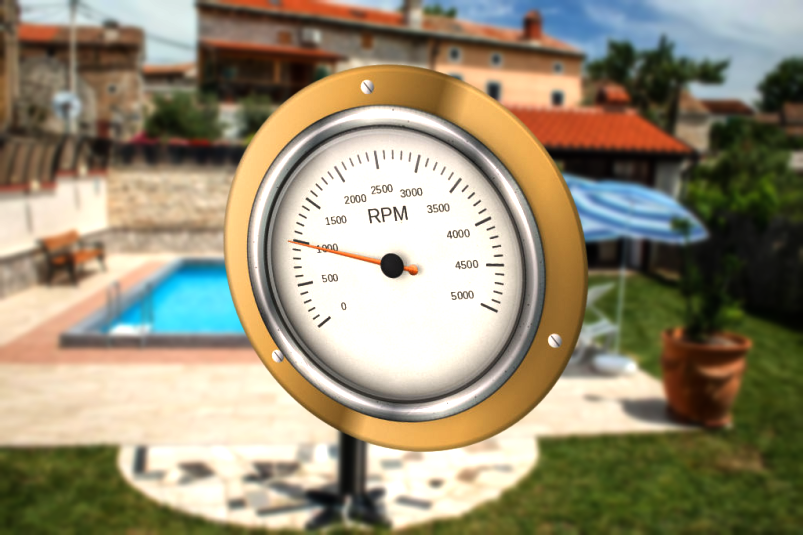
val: 1000
